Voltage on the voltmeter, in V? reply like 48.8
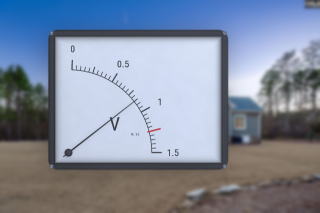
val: 0.85
